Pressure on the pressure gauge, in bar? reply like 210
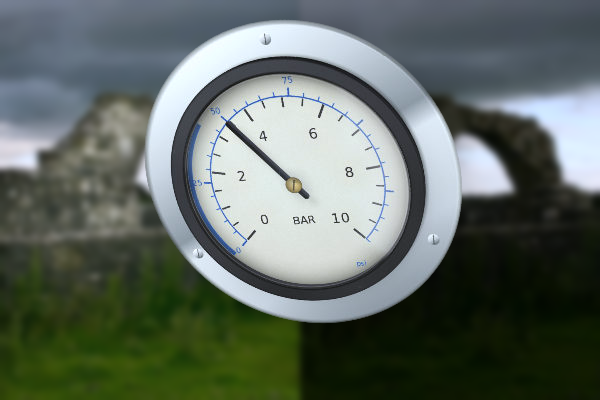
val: 3.5
